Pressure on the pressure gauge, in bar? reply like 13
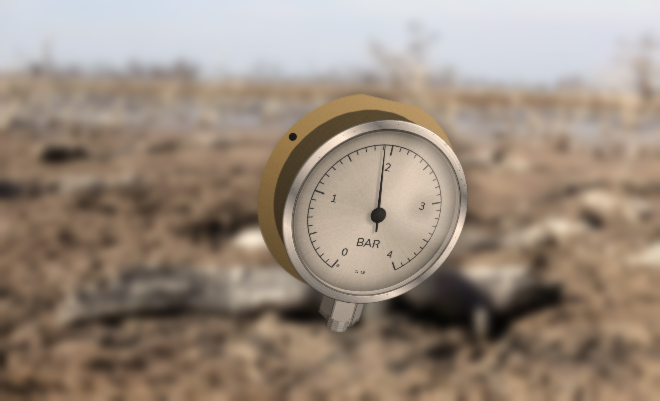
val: 1.9
